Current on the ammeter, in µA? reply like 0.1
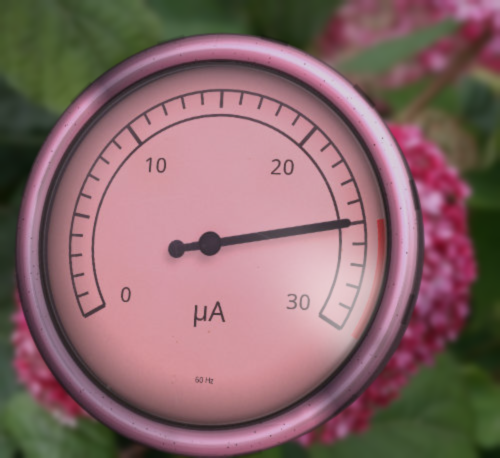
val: 25
